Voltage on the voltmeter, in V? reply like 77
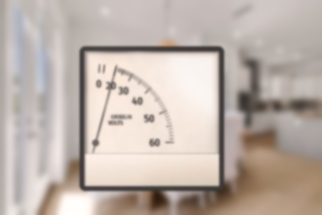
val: 20
